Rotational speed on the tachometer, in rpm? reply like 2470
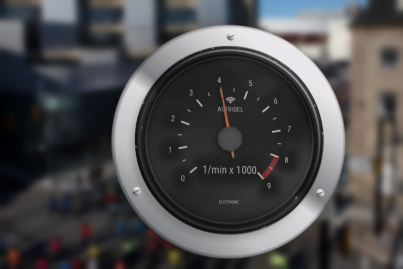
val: 4000
